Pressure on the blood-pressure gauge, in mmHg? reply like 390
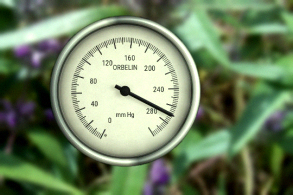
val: 270
